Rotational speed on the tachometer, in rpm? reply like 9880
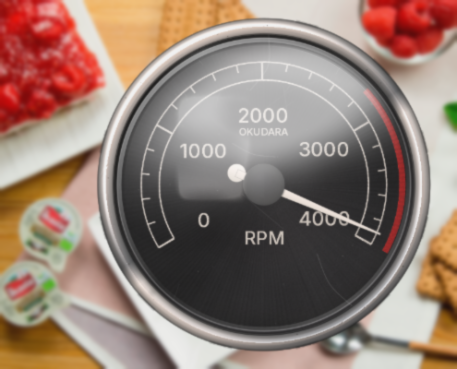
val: 3900
